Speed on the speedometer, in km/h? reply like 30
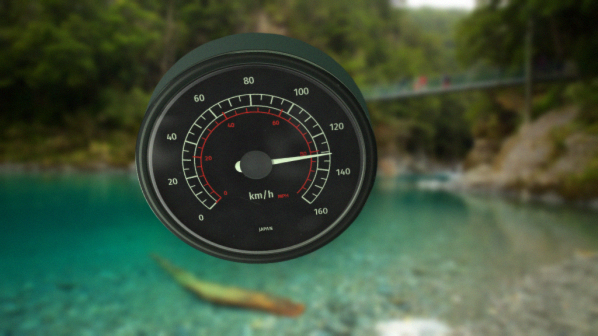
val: 130
